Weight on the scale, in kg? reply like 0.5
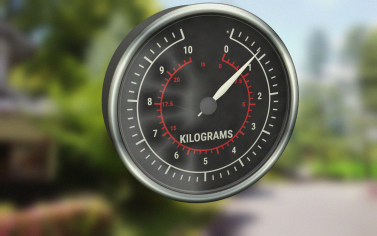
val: 0.8
